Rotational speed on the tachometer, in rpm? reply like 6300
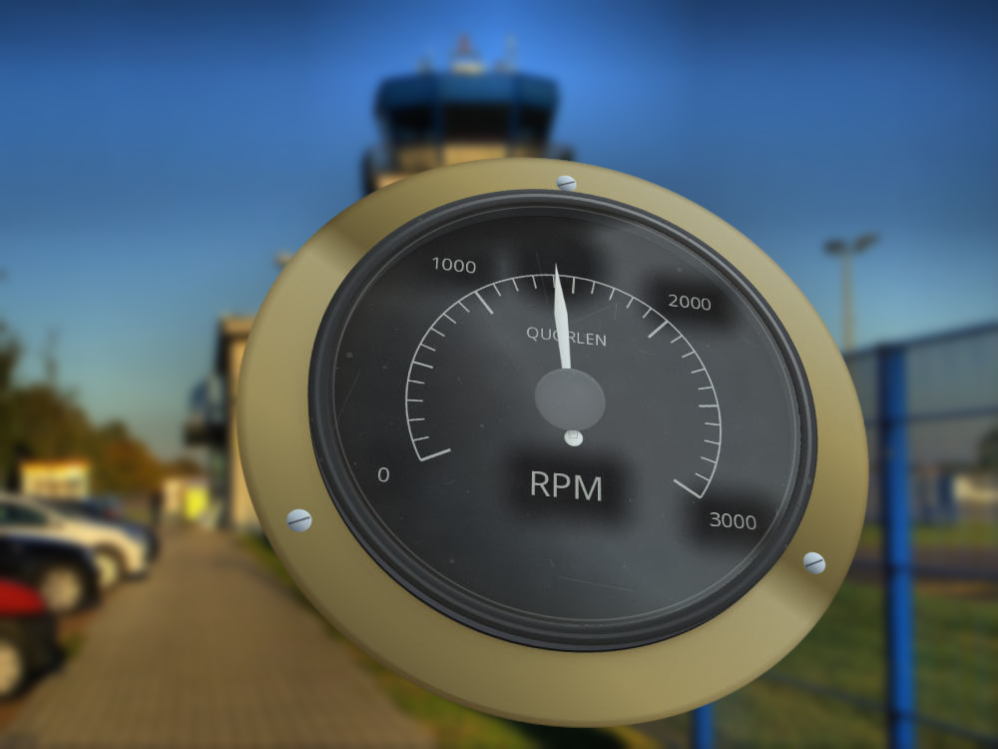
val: 1400
